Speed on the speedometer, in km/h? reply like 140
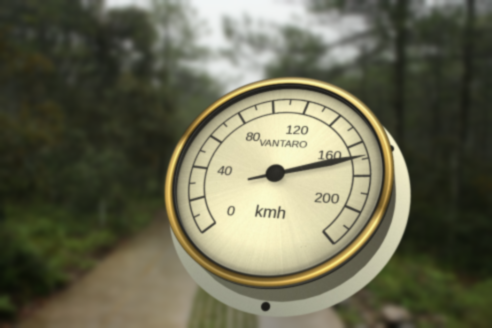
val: 170
